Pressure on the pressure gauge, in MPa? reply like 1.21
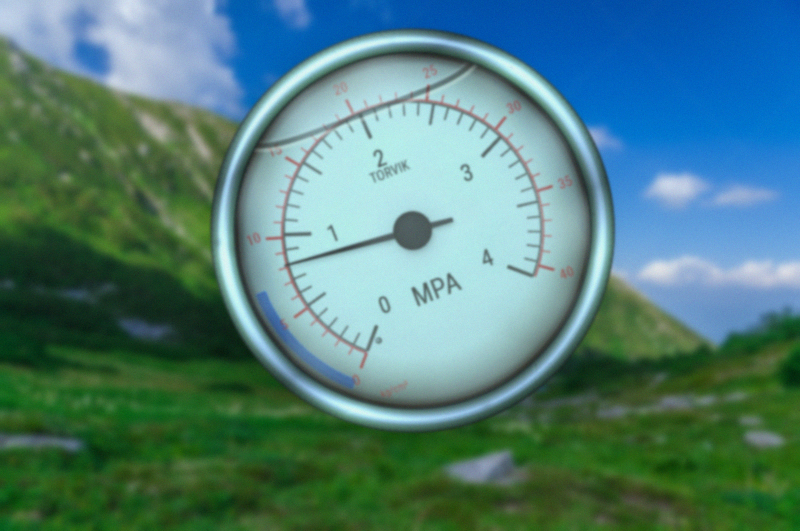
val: 0.8
